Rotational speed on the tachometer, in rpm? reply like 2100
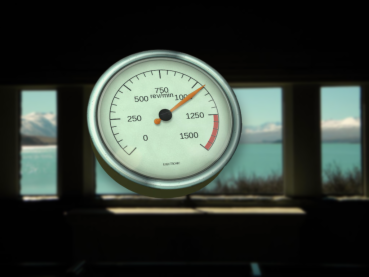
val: 1050
